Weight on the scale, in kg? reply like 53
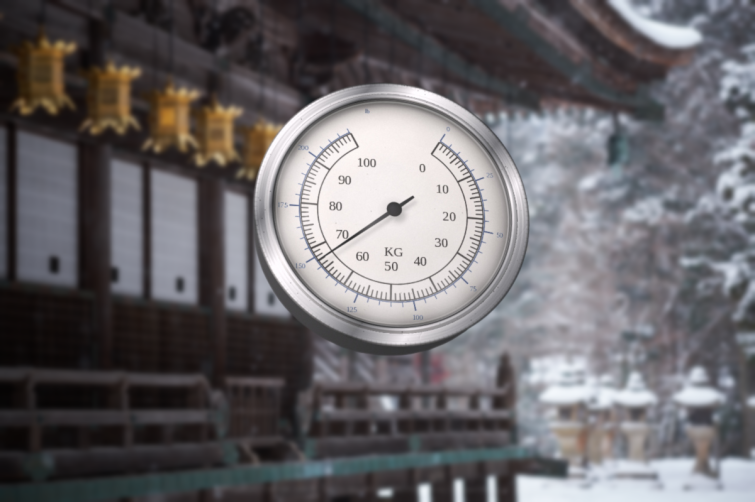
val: 67
